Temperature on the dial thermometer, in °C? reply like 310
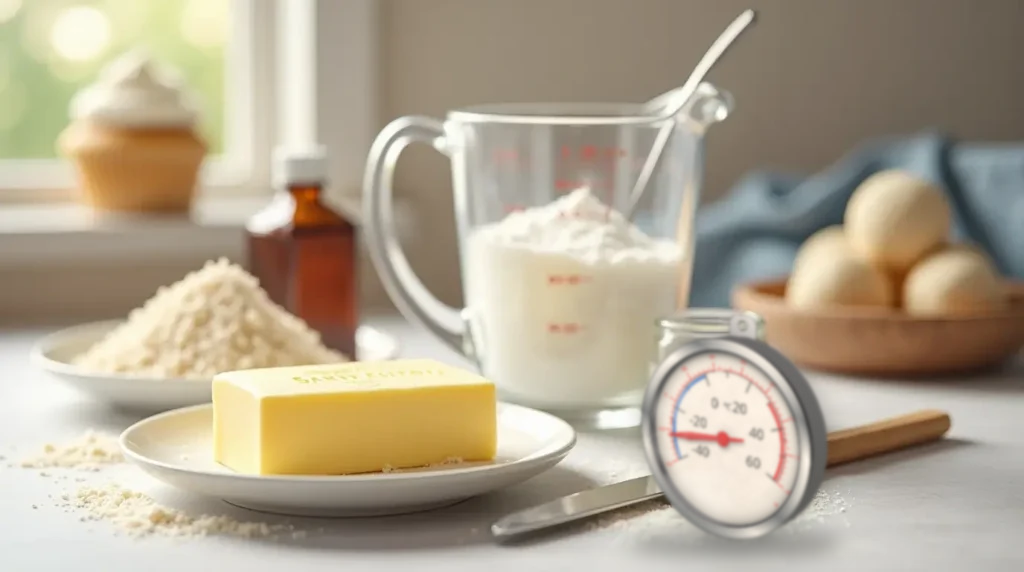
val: -30
